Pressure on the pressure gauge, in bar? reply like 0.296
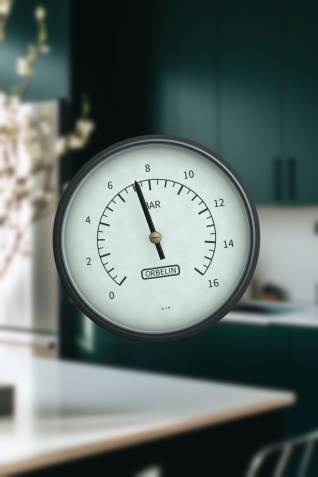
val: 7.25
